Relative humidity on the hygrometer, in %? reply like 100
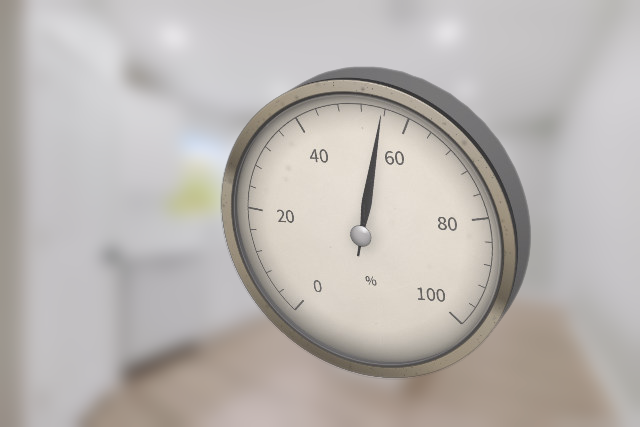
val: 56
